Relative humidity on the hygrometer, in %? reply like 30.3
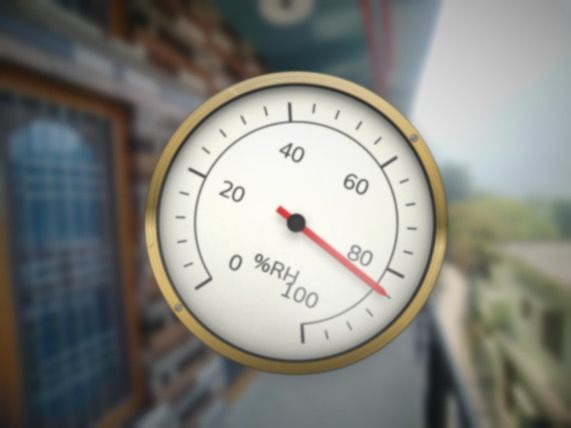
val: 84
